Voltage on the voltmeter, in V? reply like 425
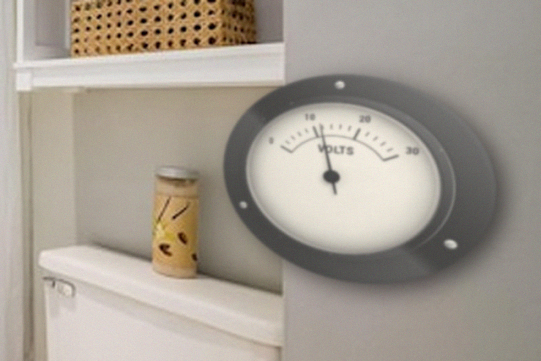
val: 12
